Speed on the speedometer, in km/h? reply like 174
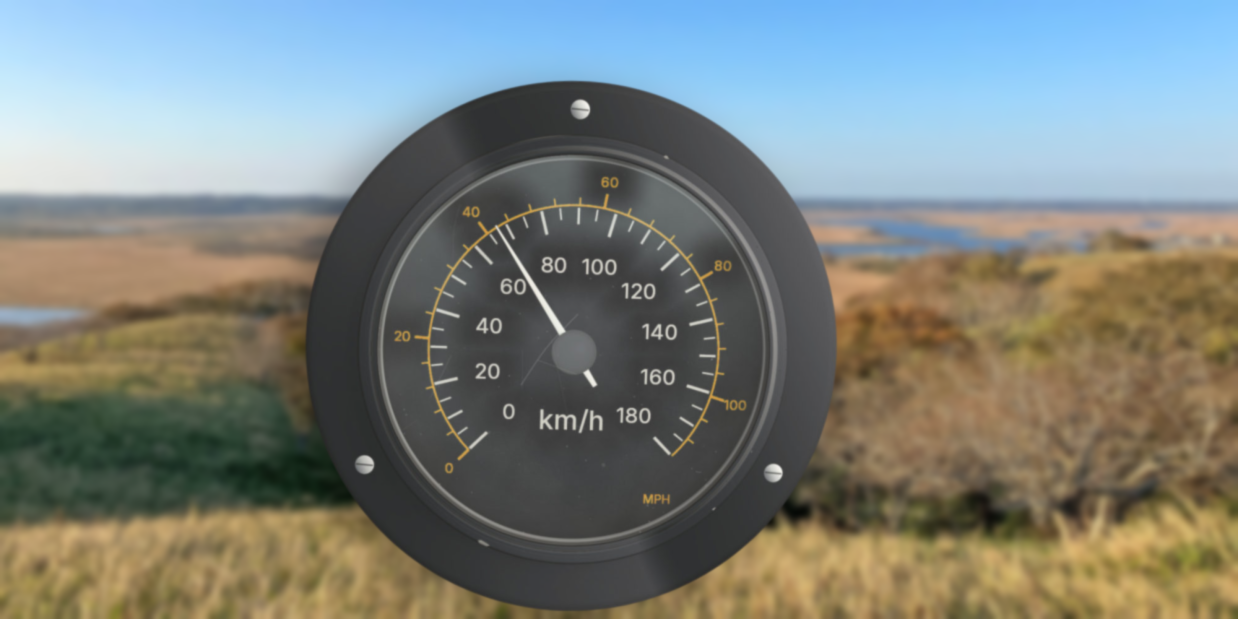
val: 67.5
